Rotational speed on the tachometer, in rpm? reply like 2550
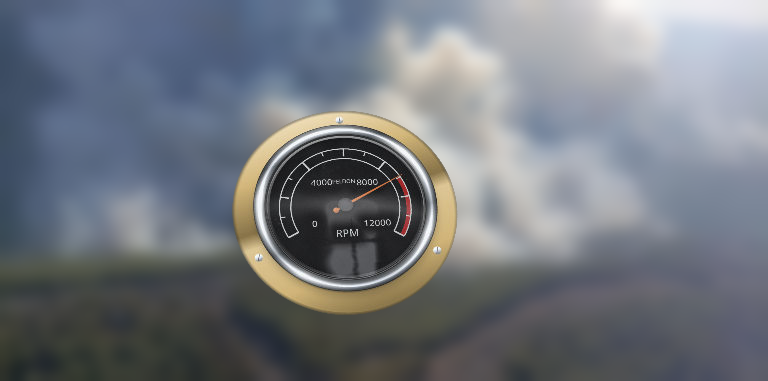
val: 9000
